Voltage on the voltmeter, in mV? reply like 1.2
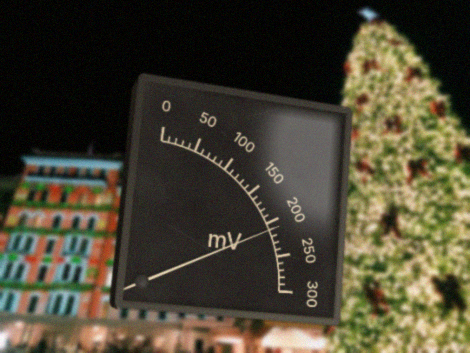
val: 210
